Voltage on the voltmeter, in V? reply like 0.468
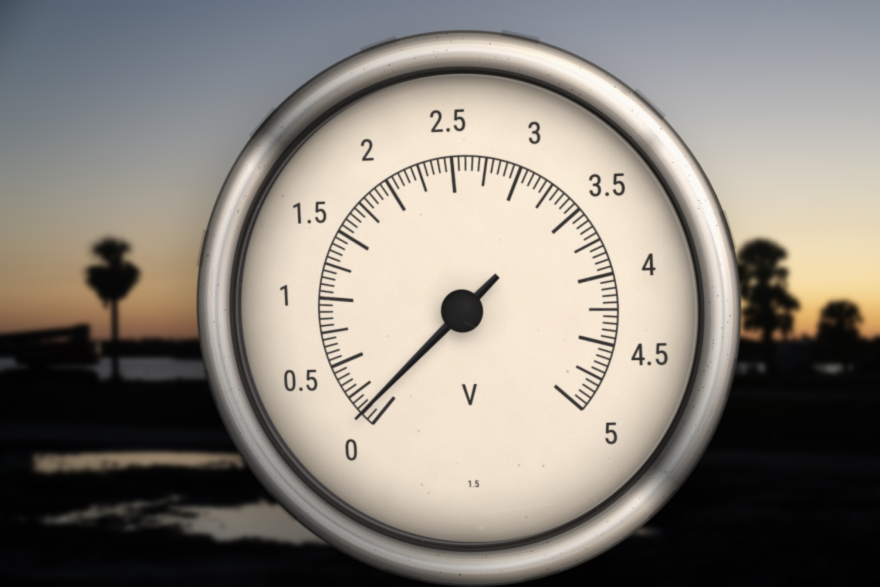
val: 0.1
